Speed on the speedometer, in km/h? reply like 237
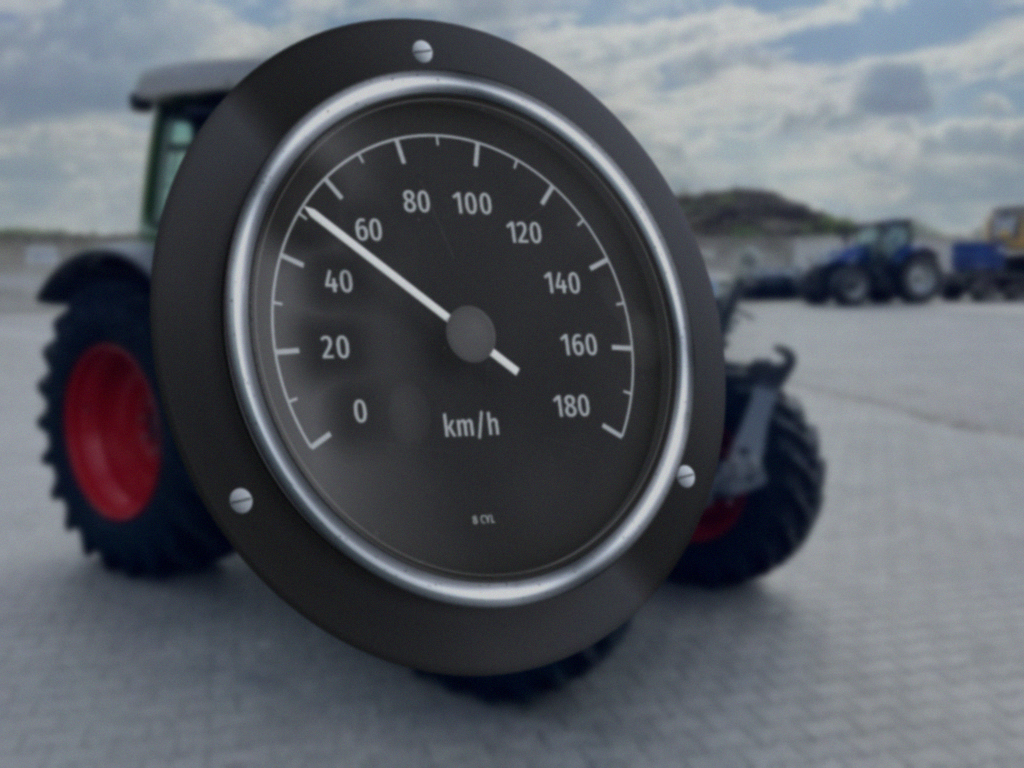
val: 50
